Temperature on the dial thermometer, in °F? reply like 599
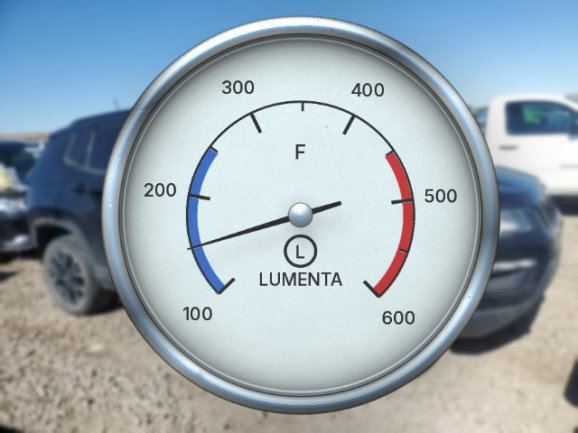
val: 150
